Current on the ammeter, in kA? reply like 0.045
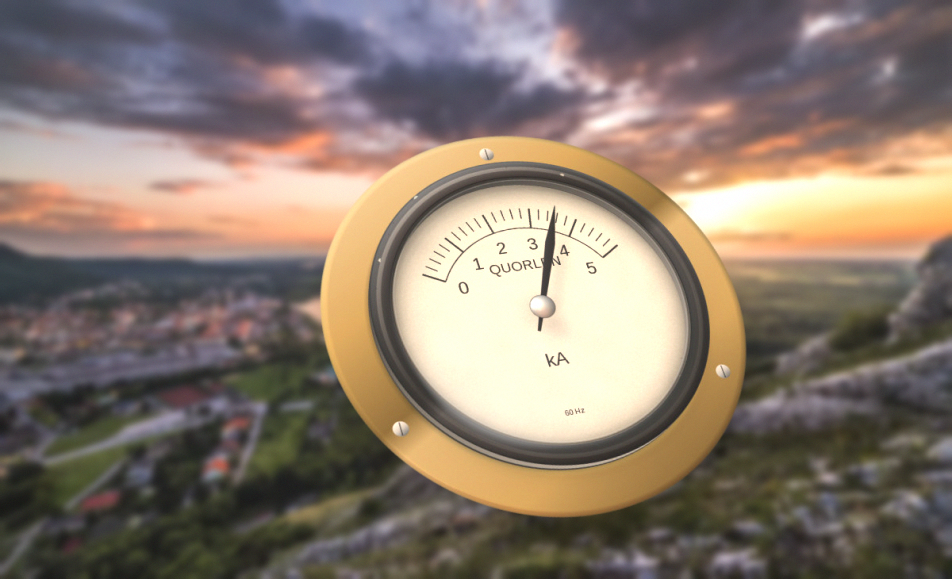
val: 3.5
